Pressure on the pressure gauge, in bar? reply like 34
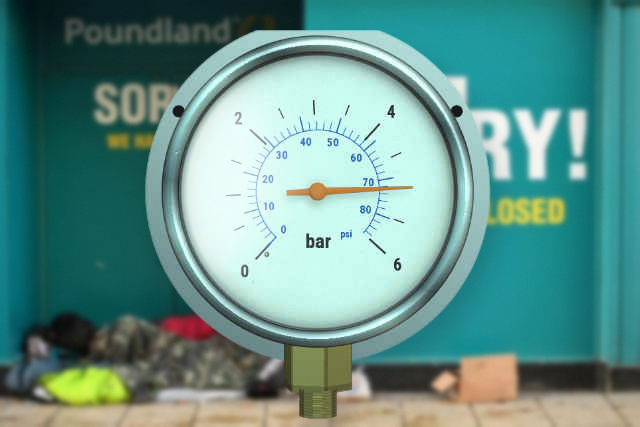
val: 5
